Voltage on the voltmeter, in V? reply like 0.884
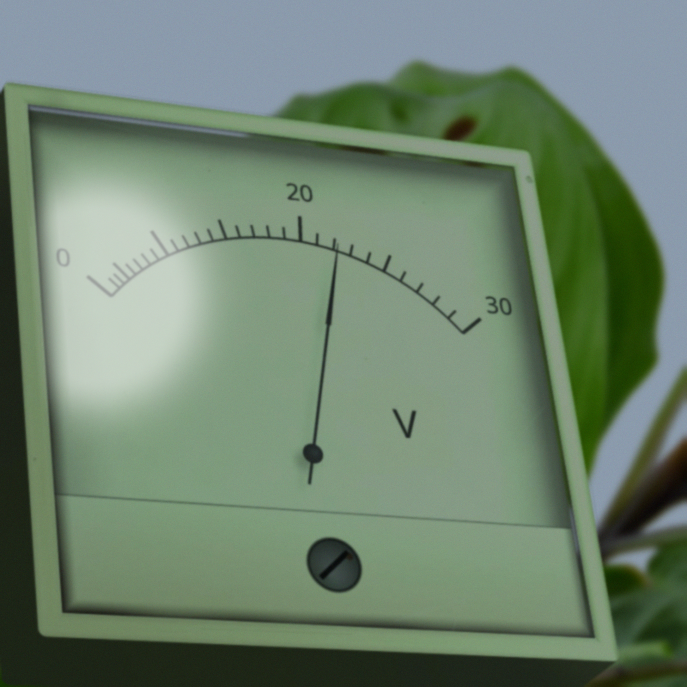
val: 22
